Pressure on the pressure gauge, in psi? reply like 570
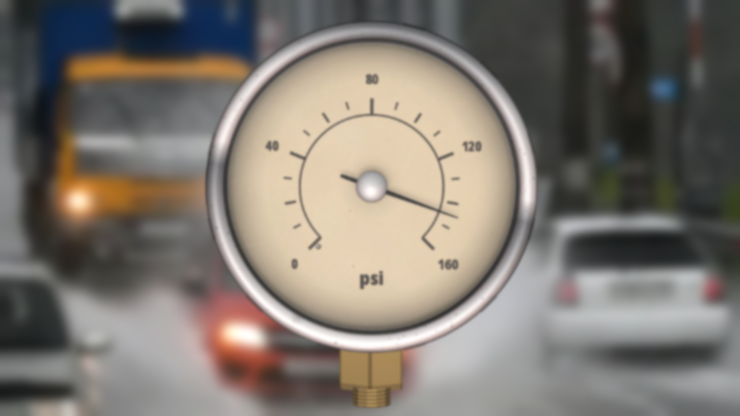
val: 145
